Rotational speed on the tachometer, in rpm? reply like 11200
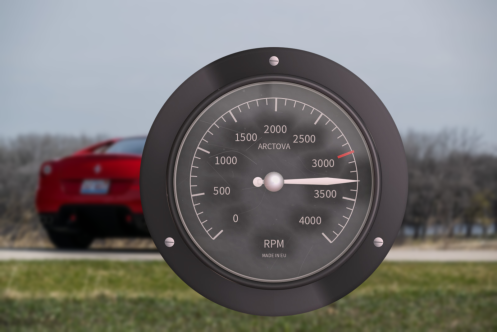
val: 3300
